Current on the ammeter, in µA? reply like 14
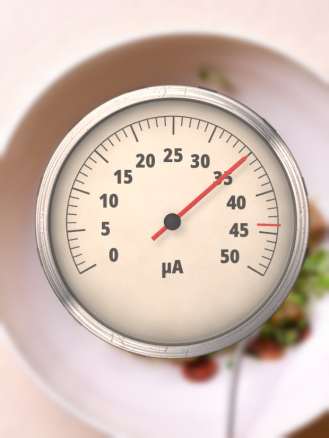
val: 35
